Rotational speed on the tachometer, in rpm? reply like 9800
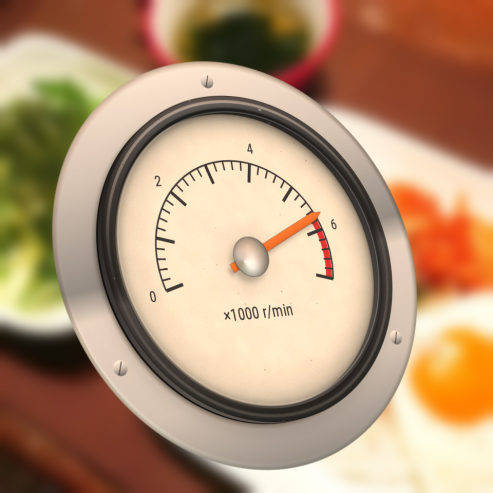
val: 5700
